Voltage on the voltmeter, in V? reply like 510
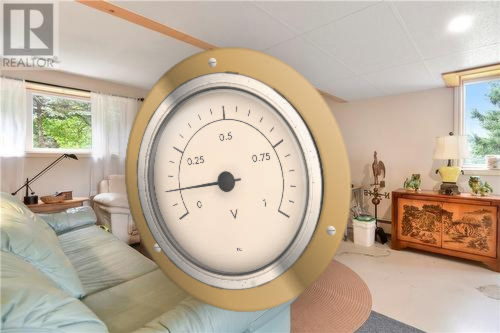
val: 0.1
